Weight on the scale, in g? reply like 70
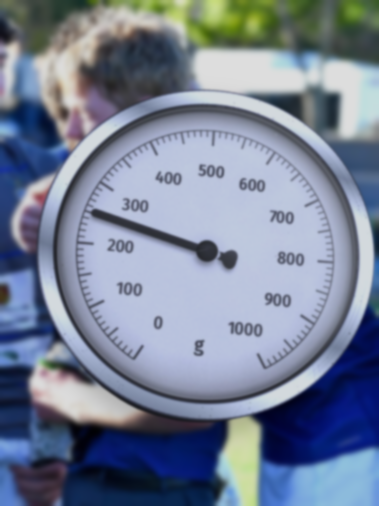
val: 250
